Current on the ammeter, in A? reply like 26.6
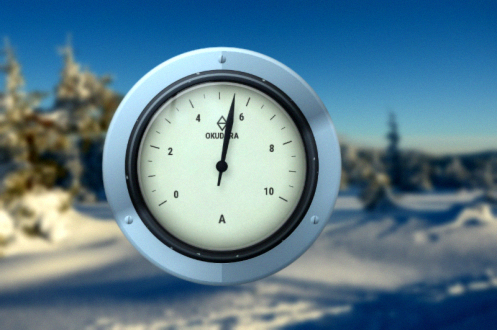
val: 5.5
